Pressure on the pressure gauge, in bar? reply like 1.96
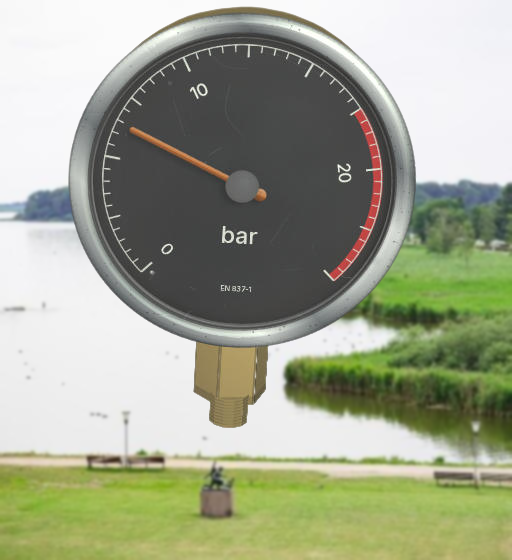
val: 6.5
